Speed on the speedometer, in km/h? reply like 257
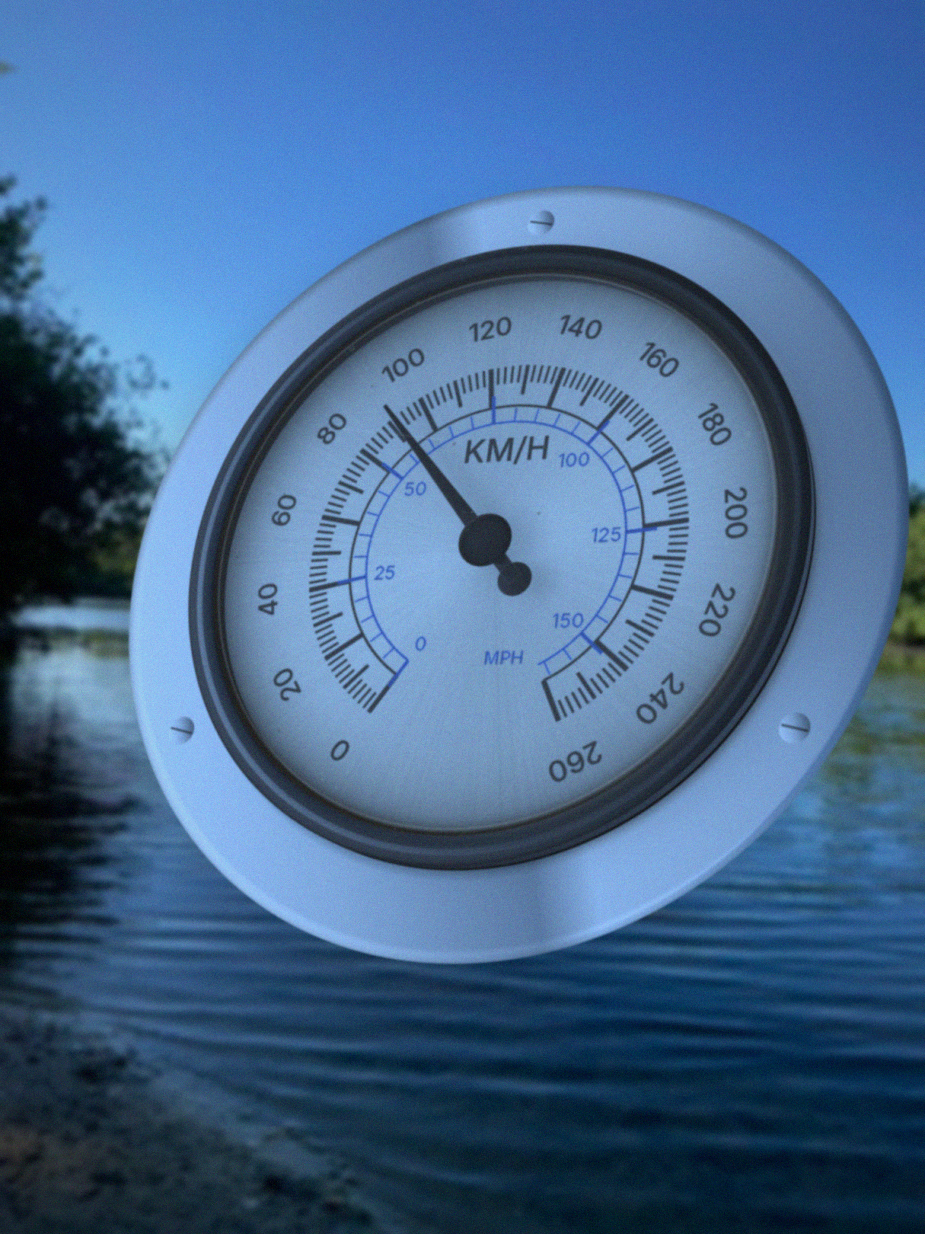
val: 92
